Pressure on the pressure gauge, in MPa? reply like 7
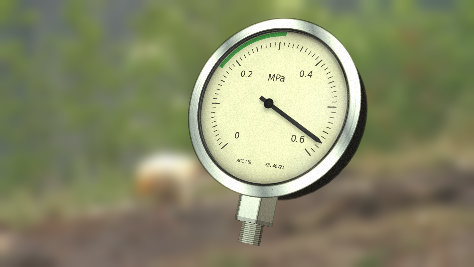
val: 0.57
